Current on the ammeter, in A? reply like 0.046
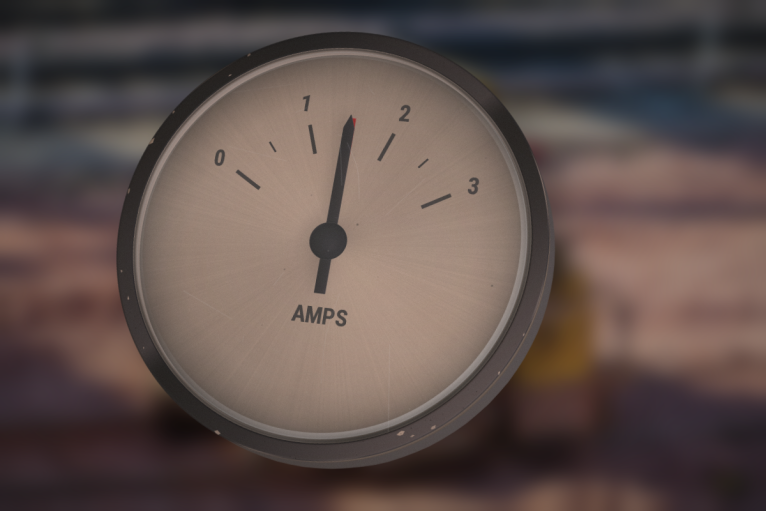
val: 1.5
